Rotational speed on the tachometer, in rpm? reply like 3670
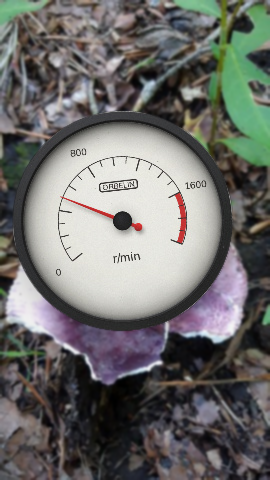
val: 500
